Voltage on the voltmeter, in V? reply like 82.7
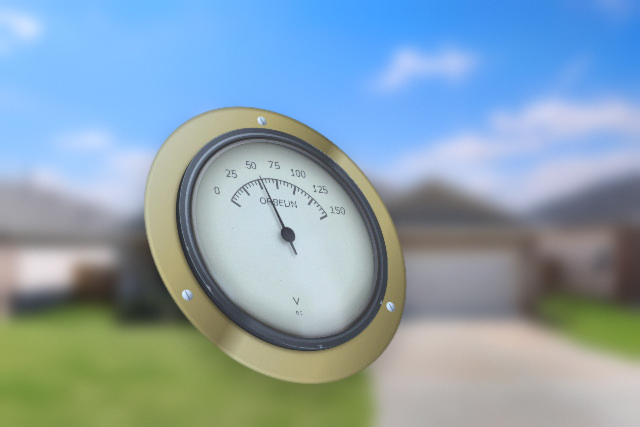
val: 50
